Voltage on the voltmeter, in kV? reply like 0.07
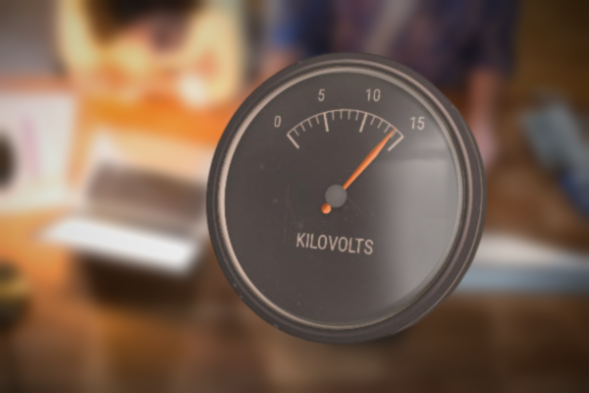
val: 14
